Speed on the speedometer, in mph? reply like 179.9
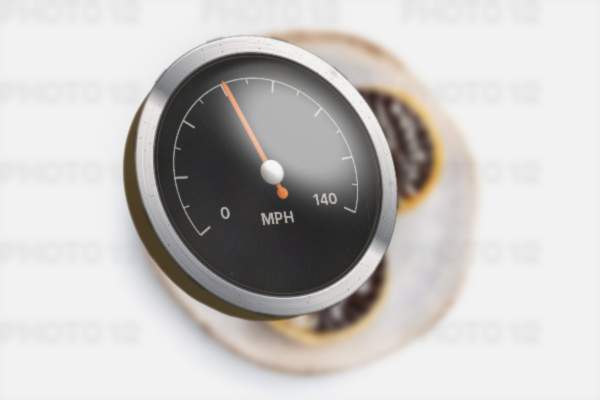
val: 60
